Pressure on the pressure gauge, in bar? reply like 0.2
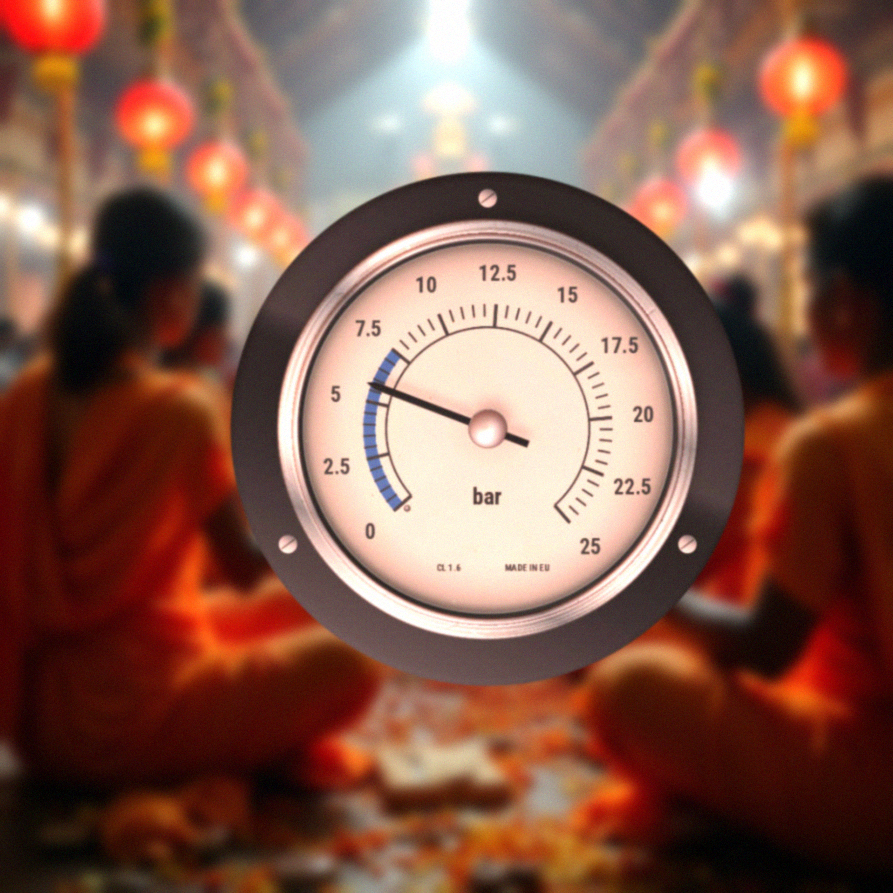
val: 5.75
